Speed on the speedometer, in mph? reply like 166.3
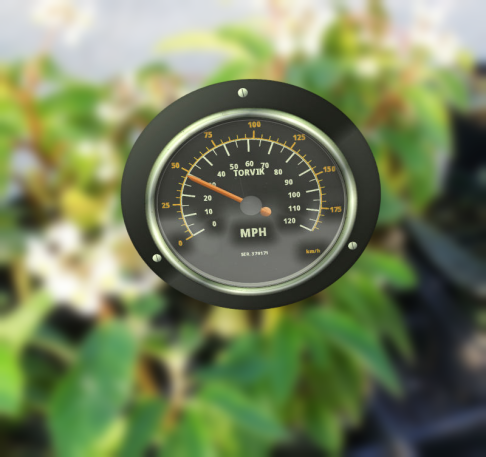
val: 30
